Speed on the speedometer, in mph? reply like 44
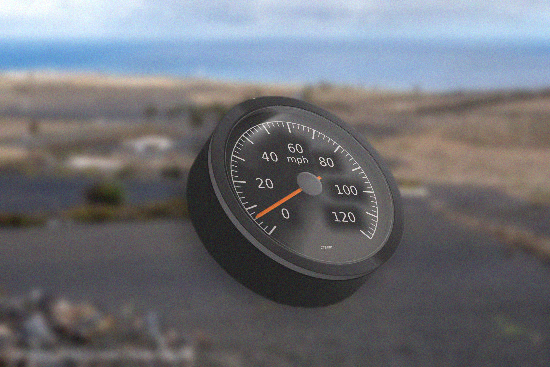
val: 6
